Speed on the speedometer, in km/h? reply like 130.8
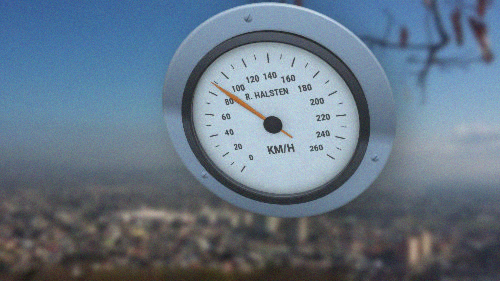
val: 90
